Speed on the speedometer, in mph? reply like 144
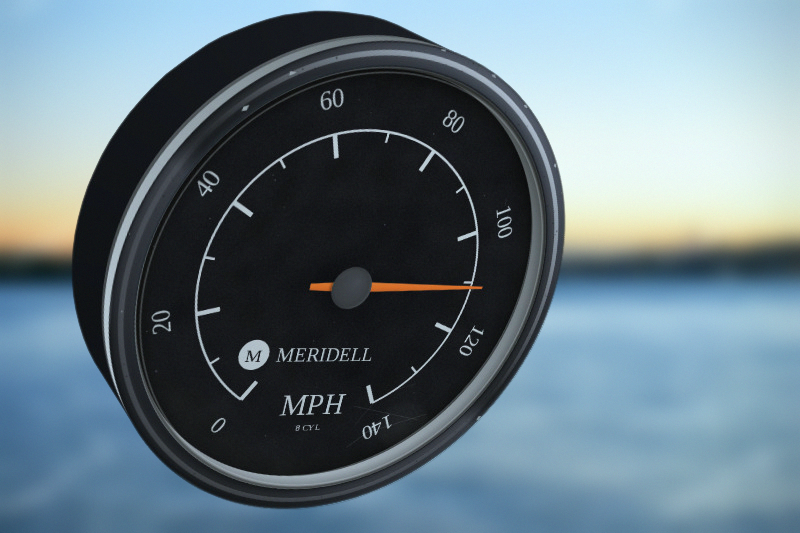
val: 110
